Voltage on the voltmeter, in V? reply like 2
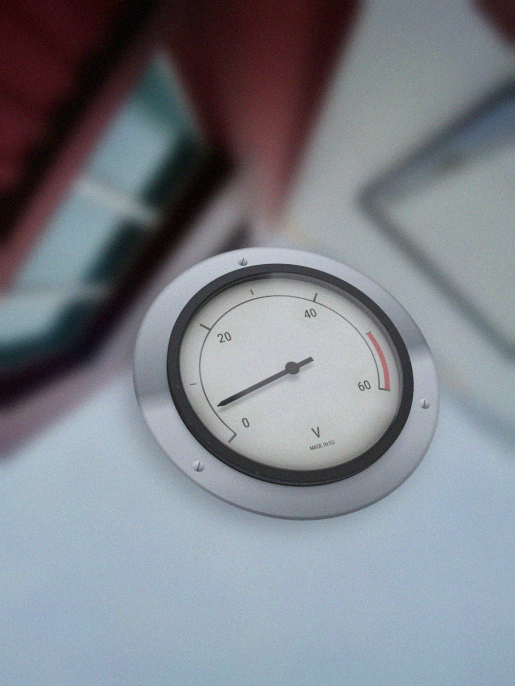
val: 5
